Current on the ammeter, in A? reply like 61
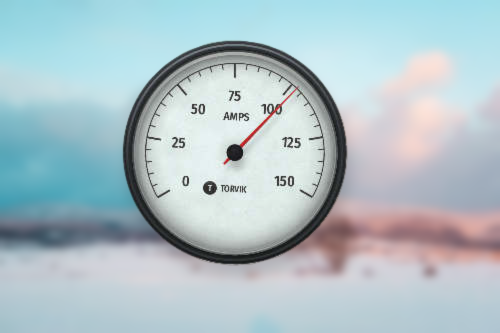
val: 102.5
